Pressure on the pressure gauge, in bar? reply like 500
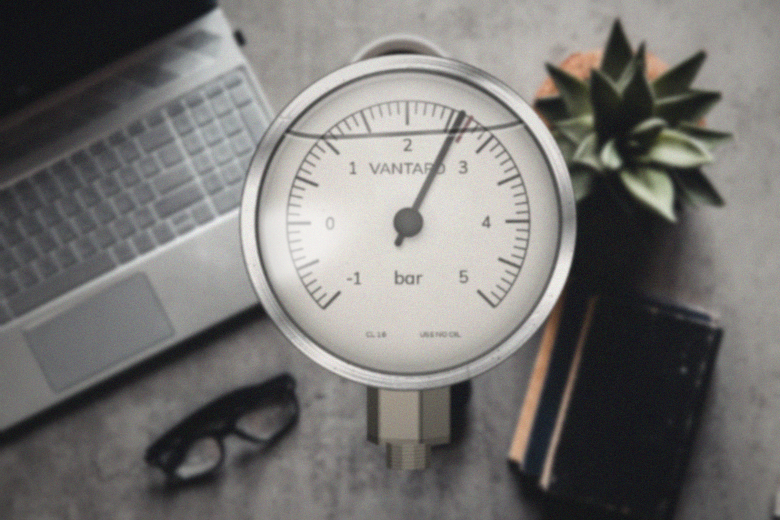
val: 2.6
